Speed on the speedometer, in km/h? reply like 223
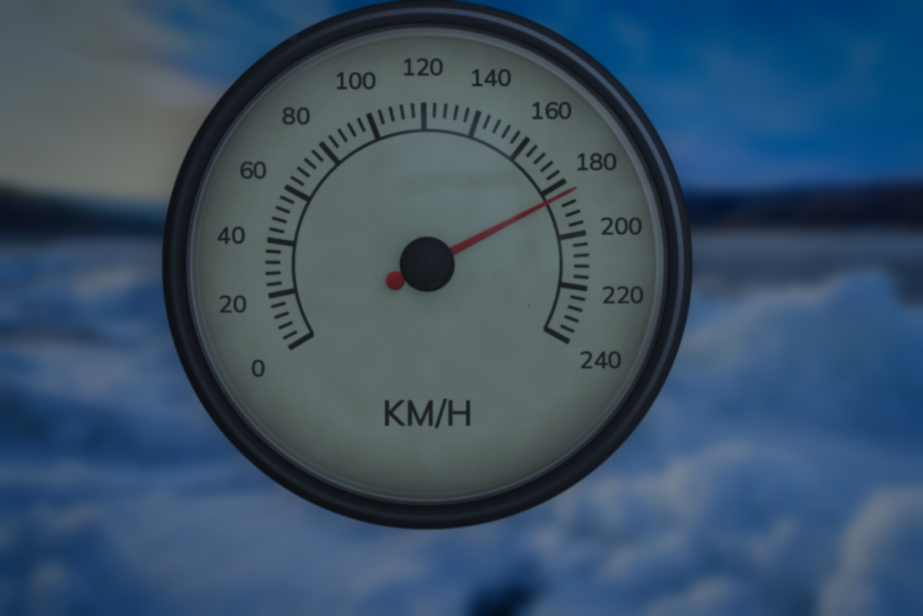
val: 184
